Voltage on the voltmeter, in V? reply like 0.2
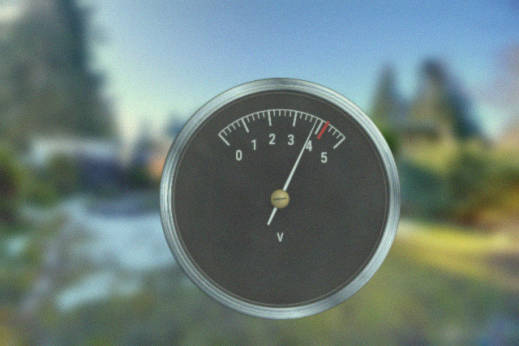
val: 3.8
